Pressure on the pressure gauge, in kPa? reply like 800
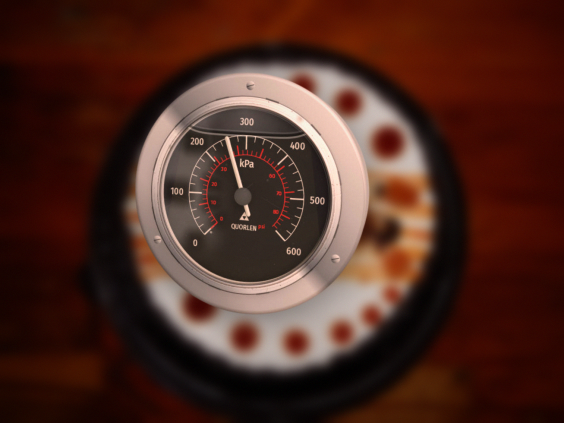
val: 260
